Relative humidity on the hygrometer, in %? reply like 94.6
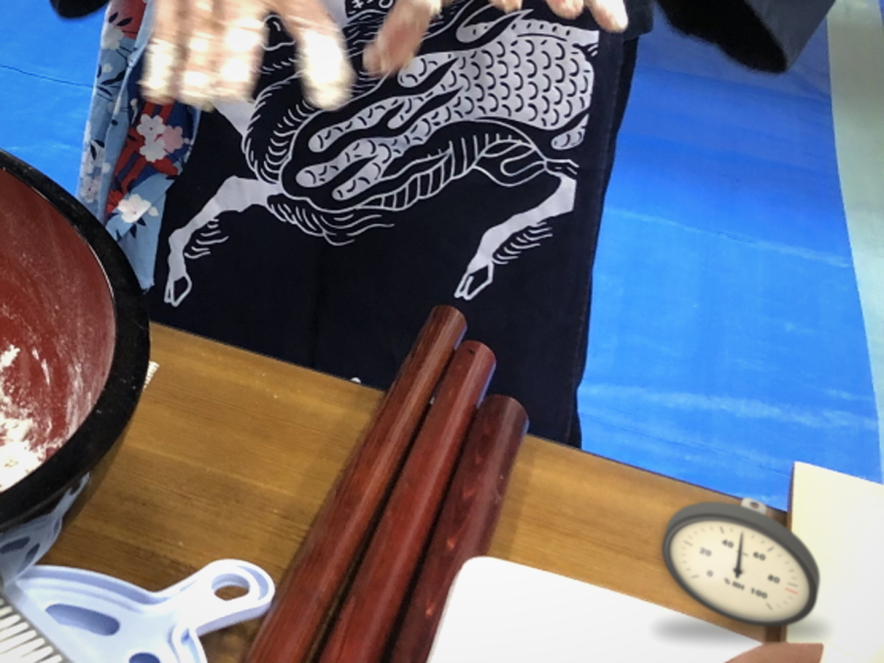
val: 48
